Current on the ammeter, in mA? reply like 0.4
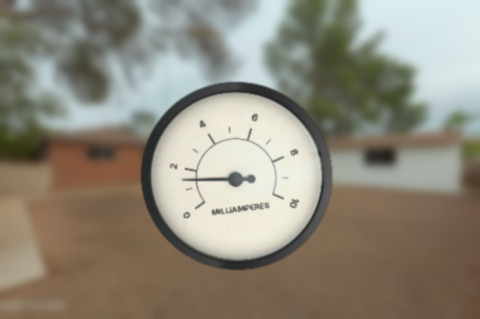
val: 1.5
